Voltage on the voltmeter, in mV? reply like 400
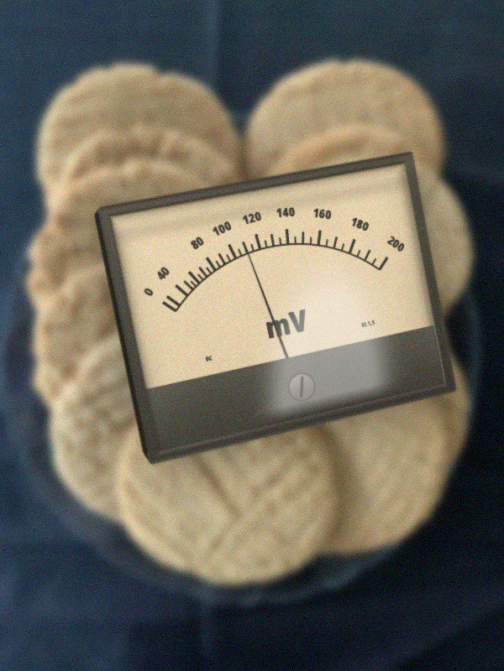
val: 110
